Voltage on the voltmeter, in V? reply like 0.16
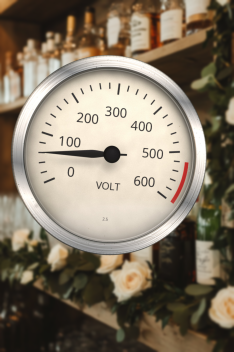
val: 60
